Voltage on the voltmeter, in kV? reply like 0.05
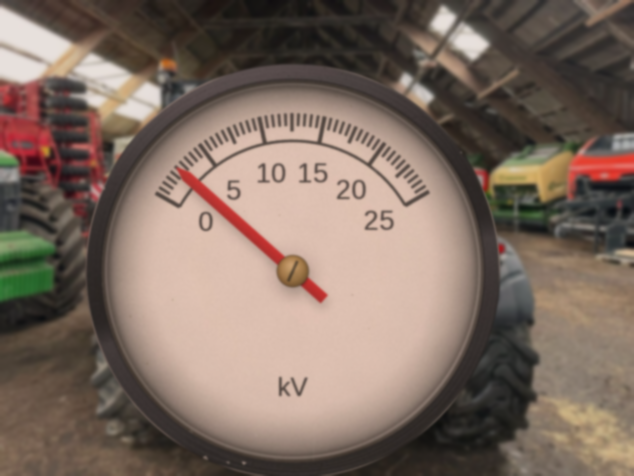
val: 2.5
